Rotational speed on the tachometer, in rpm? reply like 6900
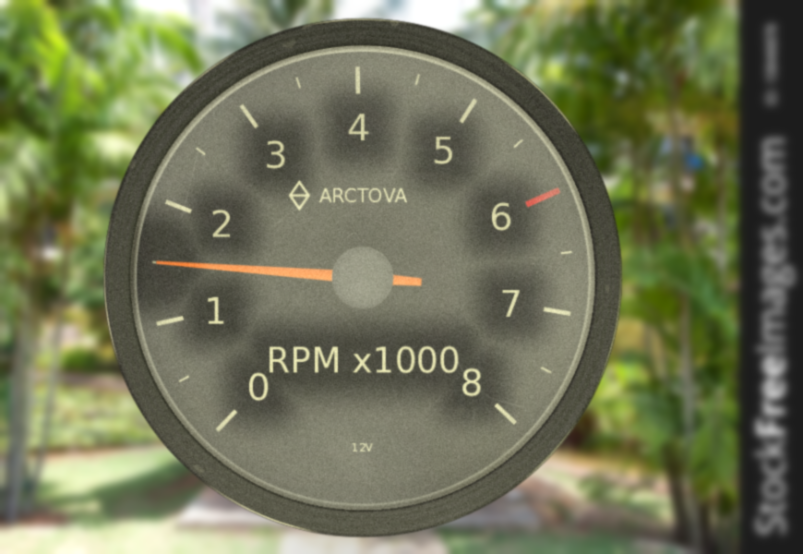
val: 1500
